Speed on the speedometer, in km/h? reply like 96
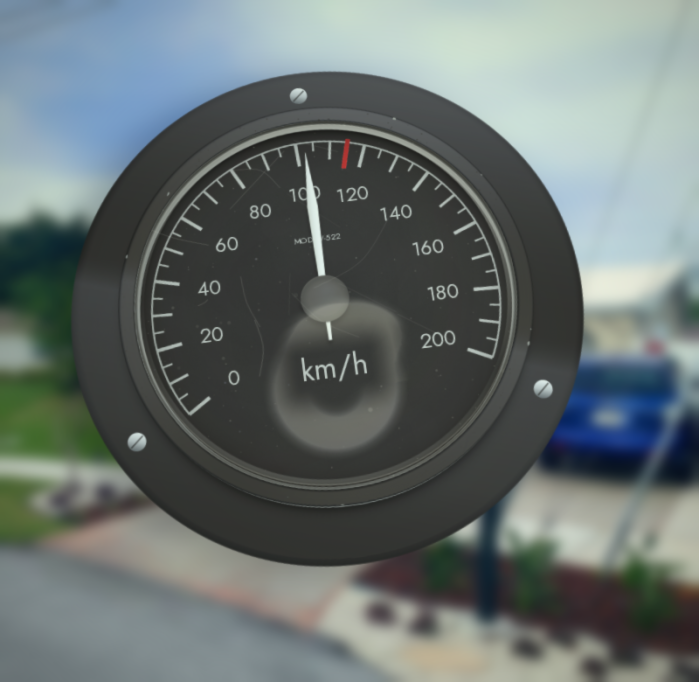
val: 102.5
